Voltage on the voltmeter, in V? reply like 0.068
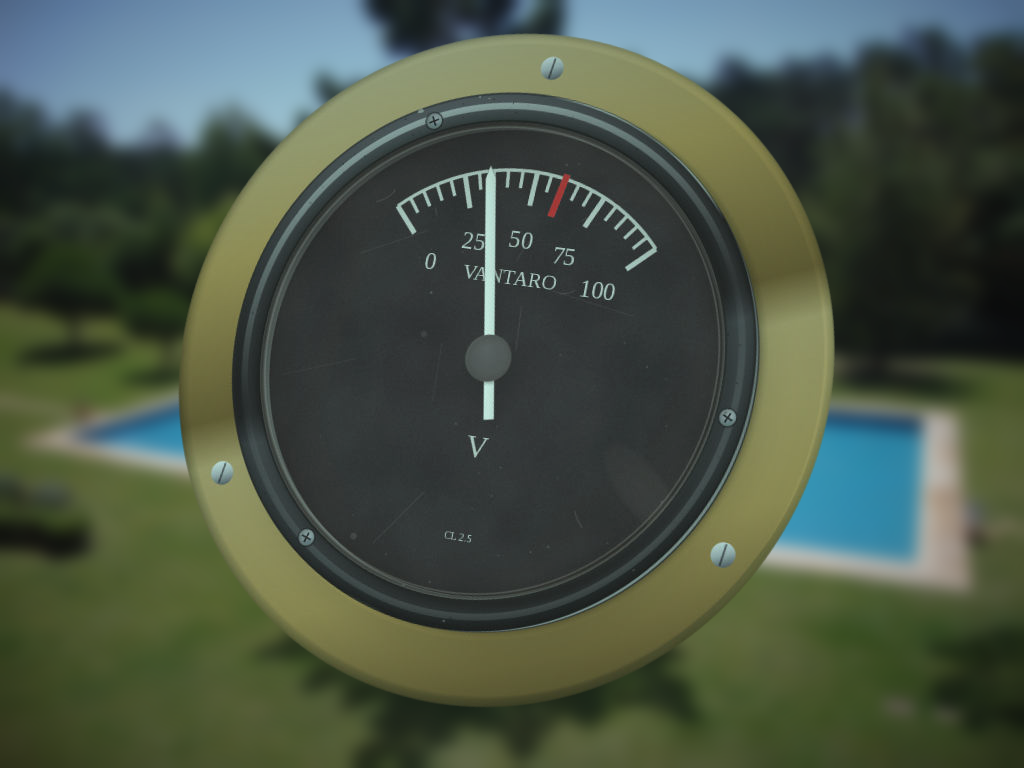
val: 35
